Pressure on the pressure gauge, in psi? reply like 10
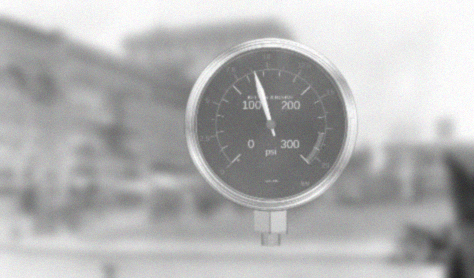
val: 130
